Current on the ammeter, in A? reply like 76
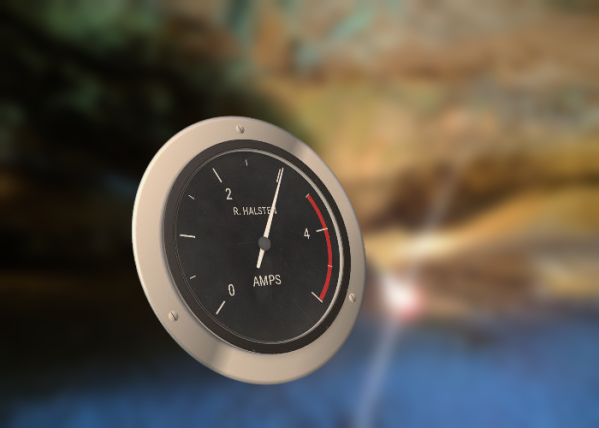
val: 3
